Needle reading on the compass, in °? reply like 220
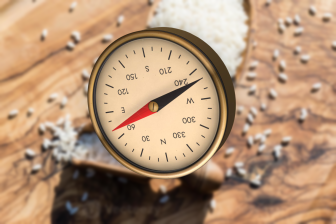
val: 70
